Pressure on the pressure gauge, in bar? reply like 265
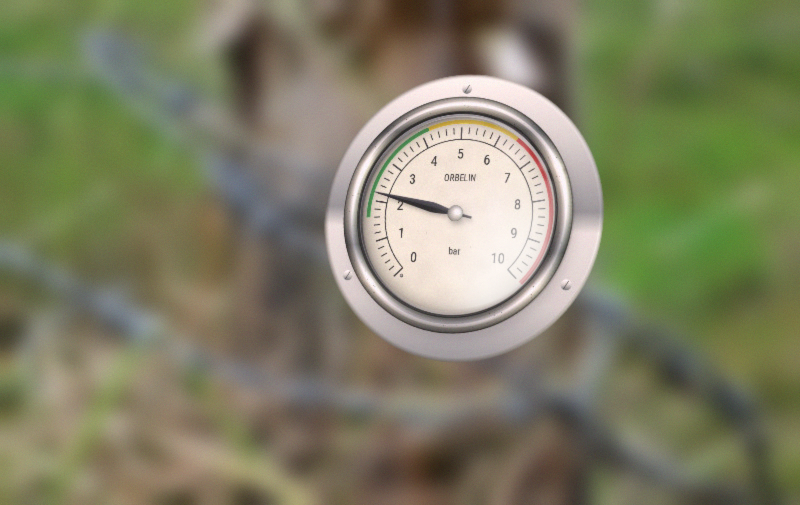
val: 2.2
